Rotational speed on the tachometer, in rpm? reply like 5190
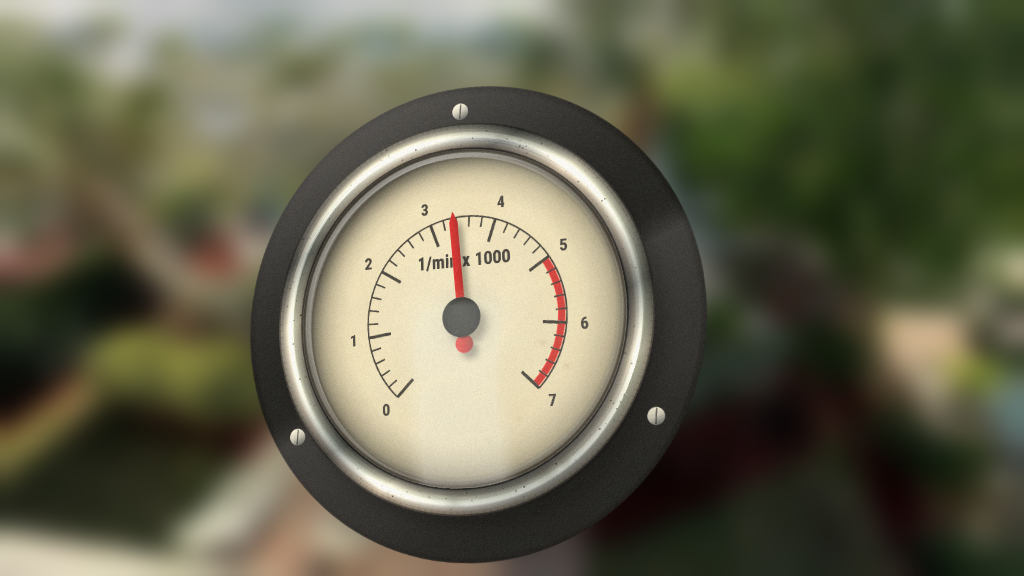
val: 3400
